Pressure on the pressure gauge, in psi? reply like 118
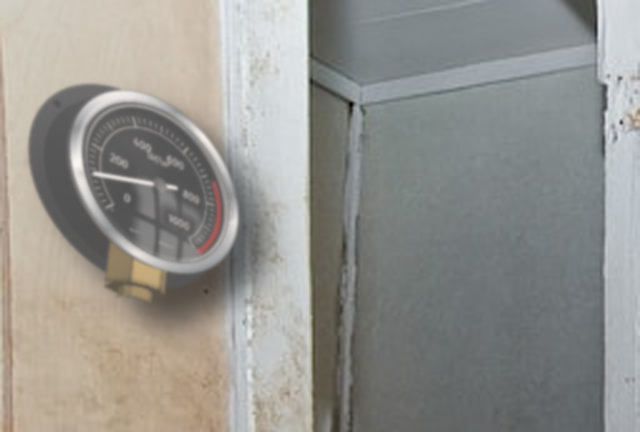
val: 100
